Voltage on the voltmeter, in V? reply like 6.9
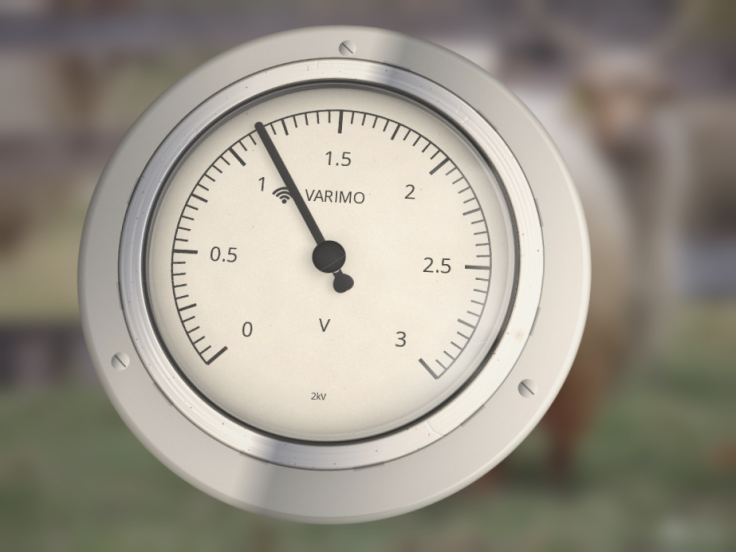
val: 1.15
